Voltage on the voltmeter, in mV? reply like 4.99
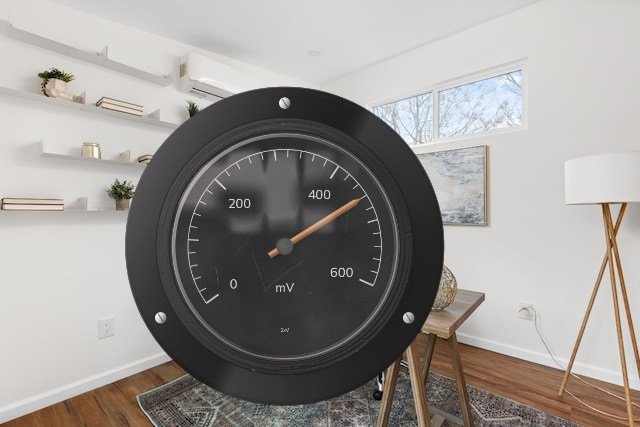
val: 460
